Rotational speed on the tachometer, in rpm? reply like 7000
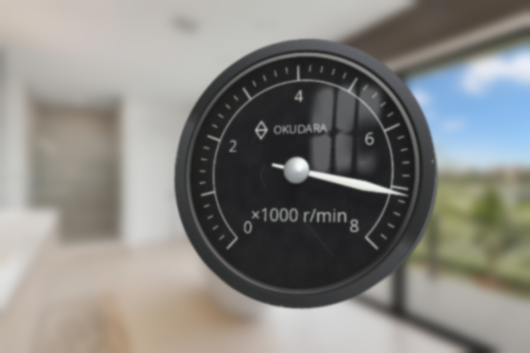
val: 7100
